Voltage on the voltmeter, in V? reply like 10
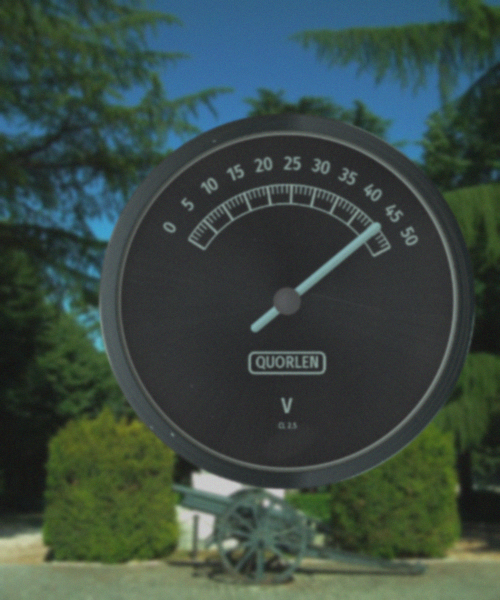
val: 45
